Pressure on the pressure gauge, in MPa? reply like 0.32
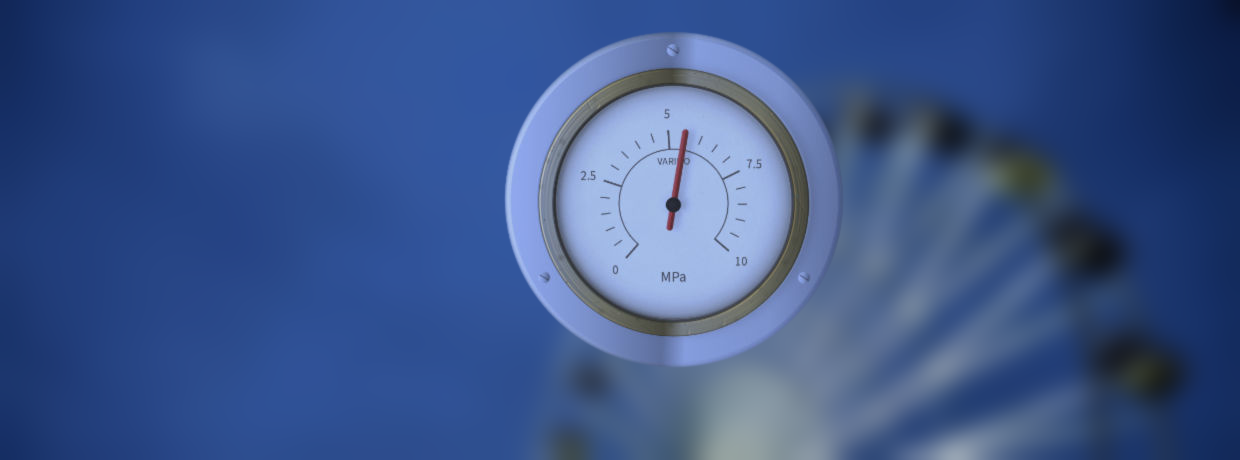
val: 5.5
